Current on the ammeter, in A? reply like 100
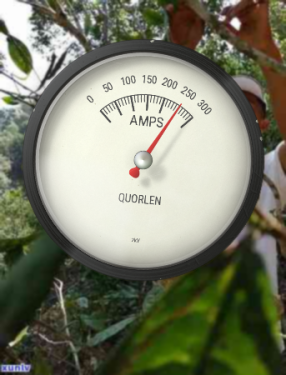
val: 250
